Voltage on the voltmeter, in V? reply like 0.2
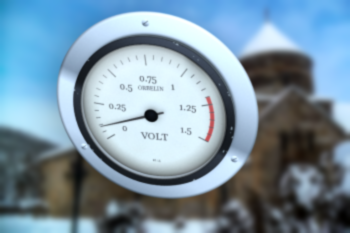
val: 0.1
